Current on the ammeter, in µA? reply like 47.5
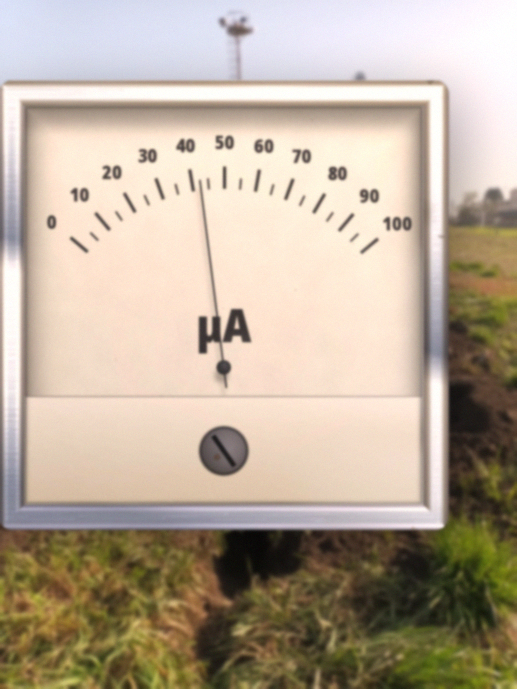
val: 42.5
